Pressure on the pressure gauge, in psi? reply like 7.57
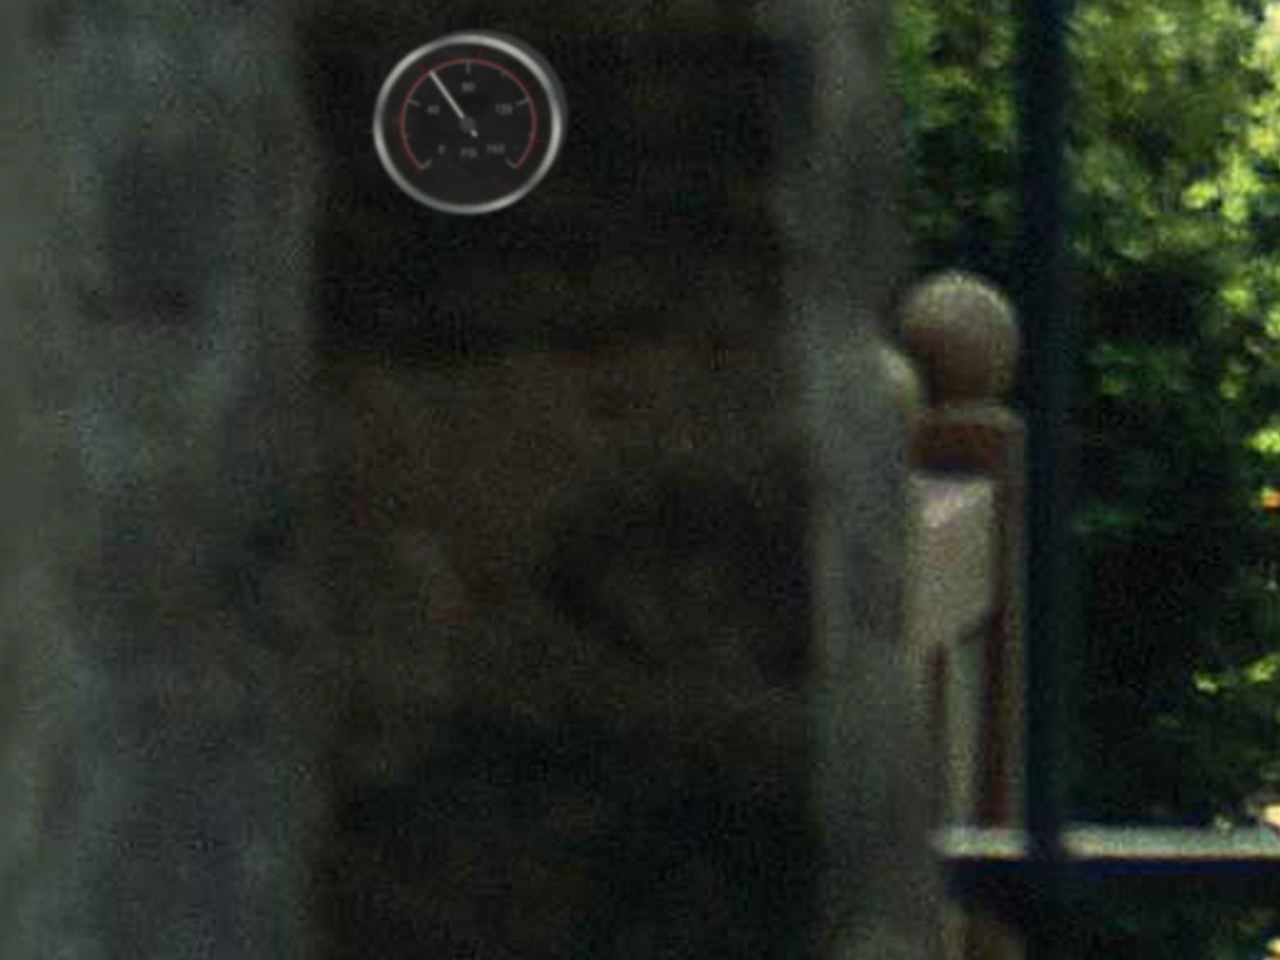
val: 60
